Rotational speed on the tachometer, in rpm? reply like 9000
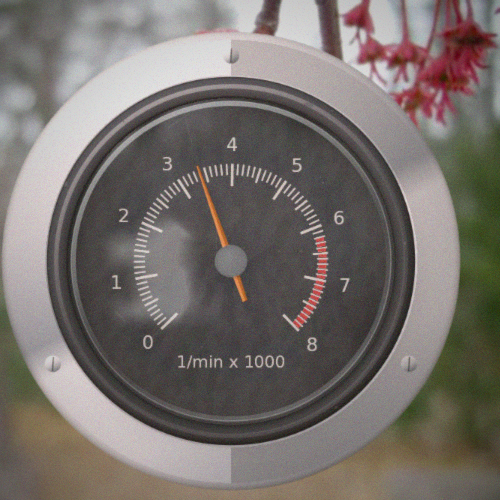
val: 3400
